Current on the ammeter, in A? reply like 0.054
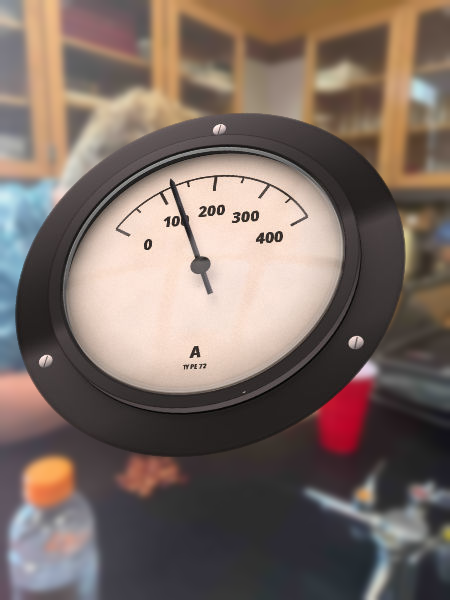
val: 125
